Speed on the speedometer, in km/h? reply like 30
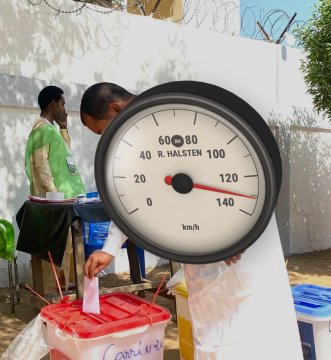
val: 130
